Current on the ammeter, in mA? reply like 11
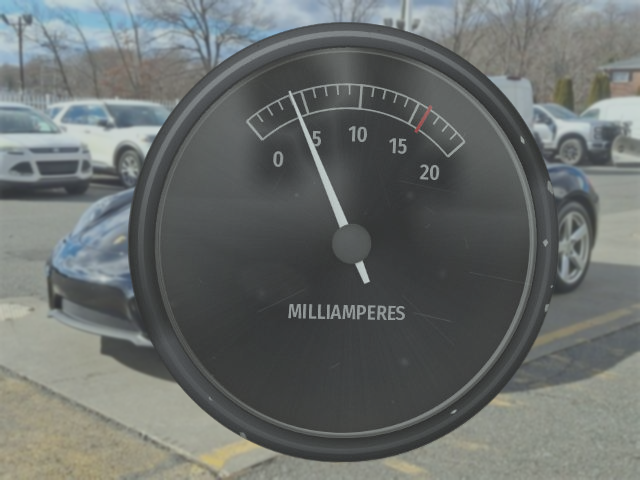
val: 4
